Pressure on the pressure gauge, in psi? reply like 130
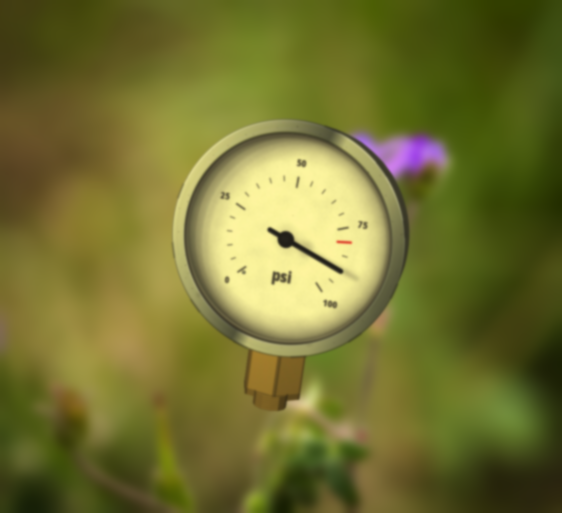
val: 90
